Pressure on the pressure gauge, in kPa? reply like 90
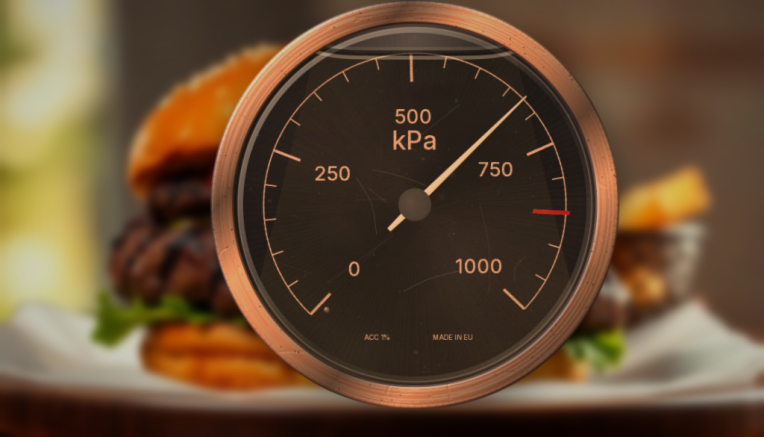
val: 675
